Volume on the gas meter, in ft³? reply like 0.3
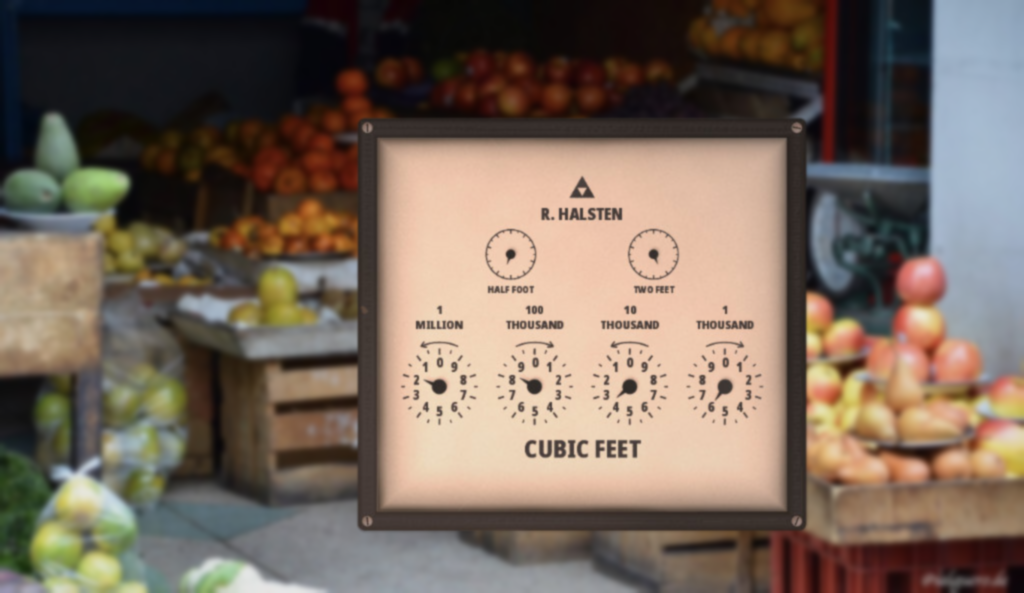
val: 183600
